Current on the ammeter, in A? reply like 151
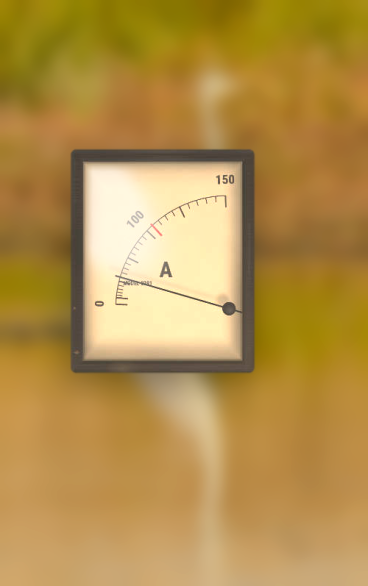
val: 55
